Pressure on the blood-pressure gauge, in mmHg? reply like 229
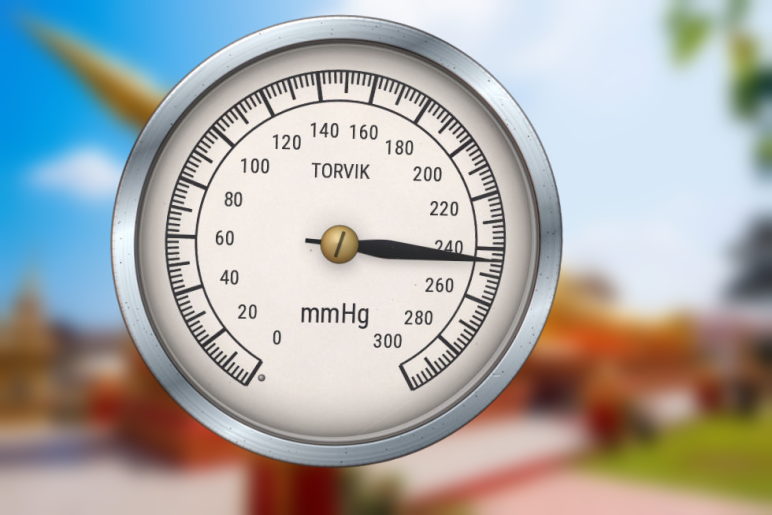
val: 244
